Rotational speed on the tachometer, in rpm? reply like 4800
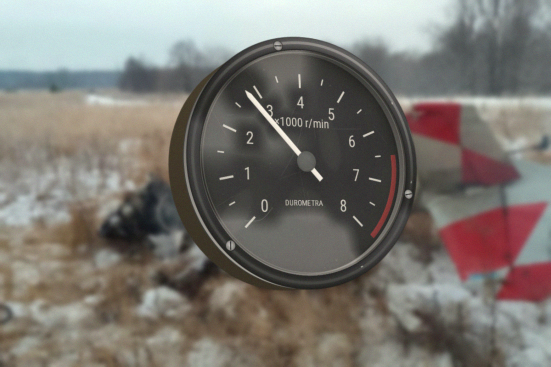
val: 2750
